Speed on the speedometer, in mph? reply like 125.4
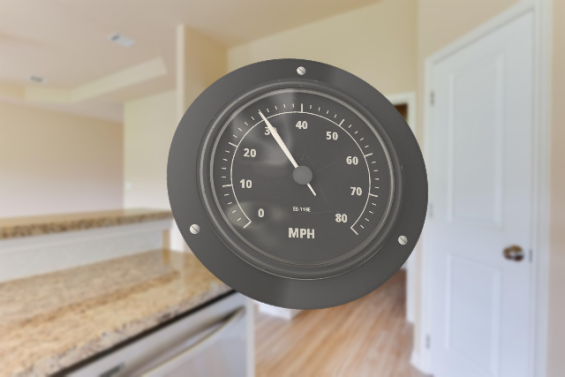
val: 30
